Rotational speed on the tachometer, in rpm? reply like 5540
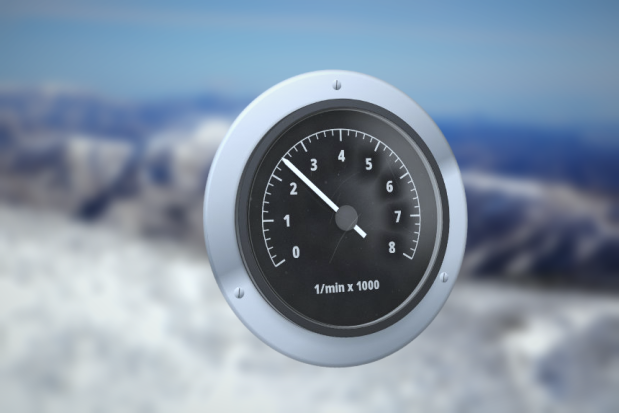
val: 2400
